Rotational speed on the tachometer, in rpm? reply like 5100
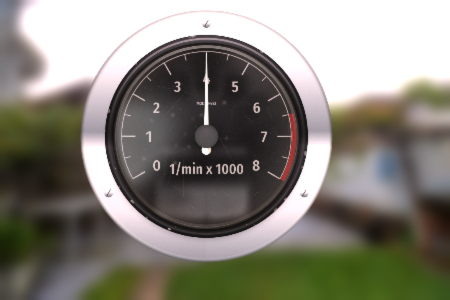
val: 4000
